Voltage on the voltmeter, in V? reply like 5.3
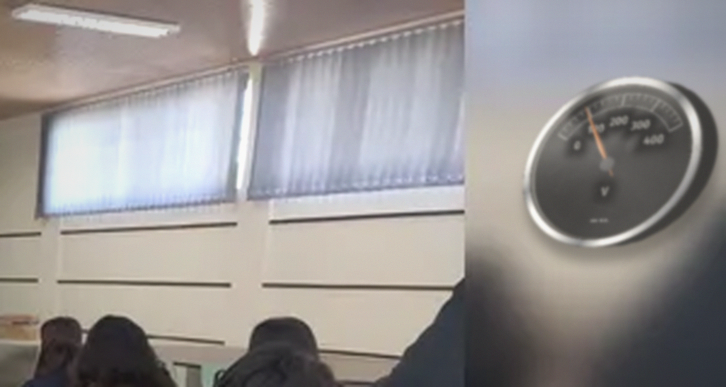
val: 100
